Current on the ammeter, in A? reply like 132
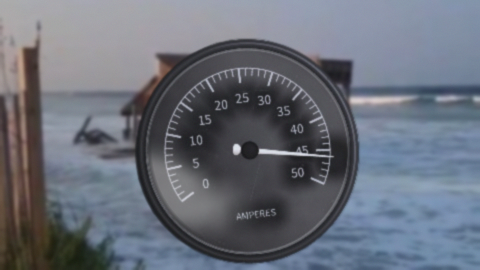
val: 46
